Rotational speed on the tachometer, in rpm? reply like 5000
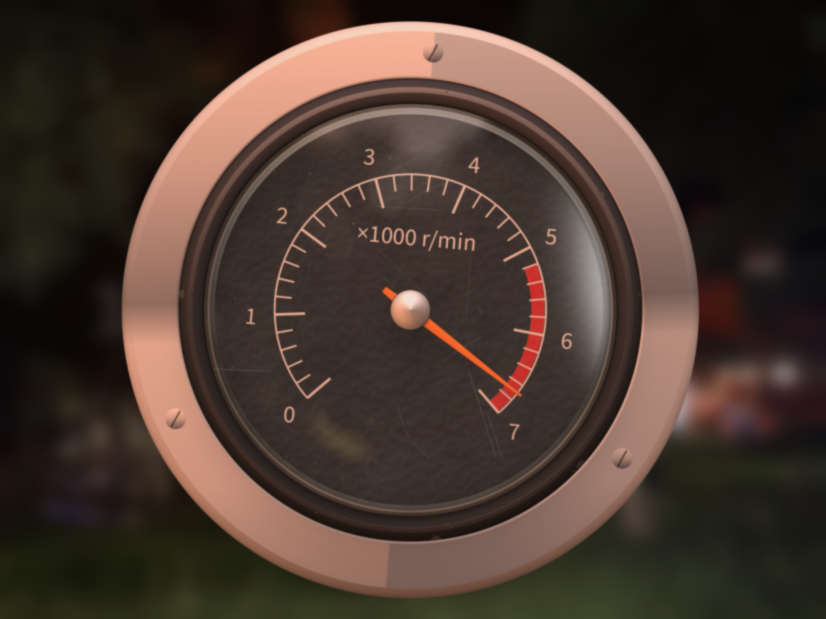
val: 6700
